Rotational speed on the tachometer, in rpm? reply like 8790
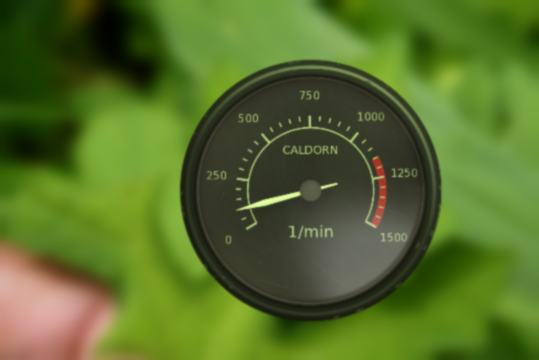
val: 100
